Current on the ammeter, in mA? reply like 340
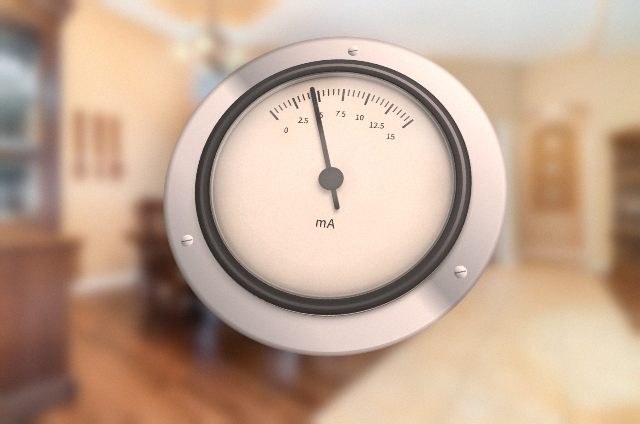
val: 4.5
